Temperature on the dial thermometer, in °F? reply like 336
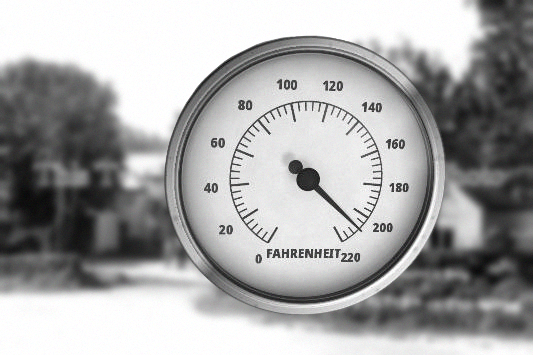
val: 208
